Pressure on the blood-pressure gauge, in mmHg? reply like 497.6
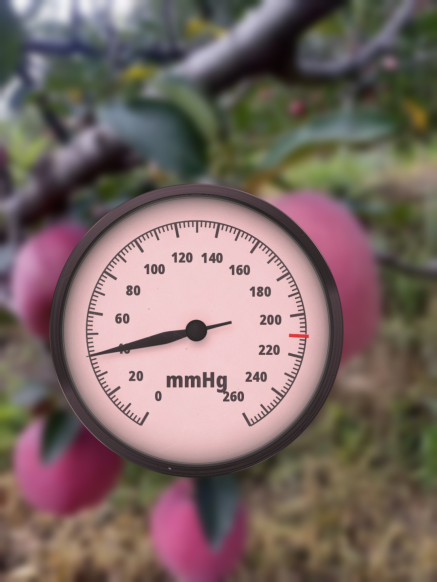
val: 40
